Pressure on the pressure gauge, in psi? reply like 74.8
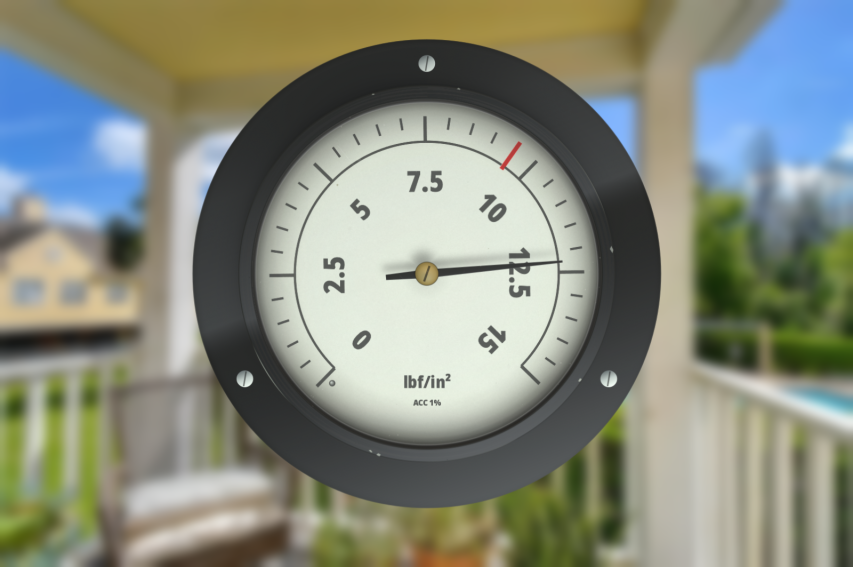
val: 12.25
